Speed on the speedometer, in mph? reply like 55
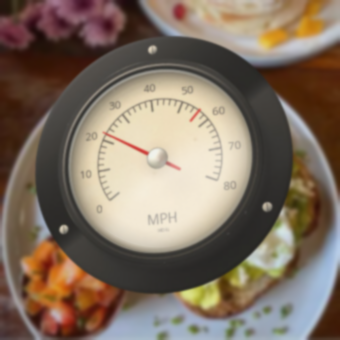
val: 22
